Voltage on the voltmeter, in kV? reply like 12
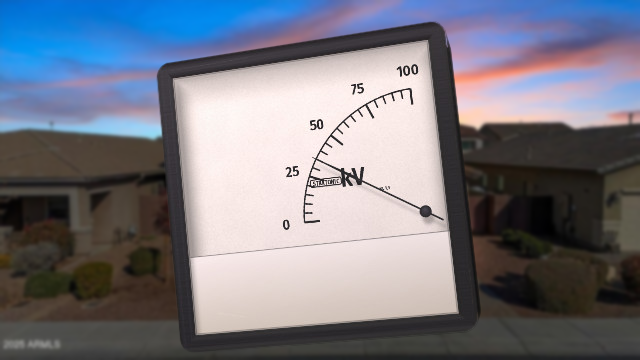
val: 35
